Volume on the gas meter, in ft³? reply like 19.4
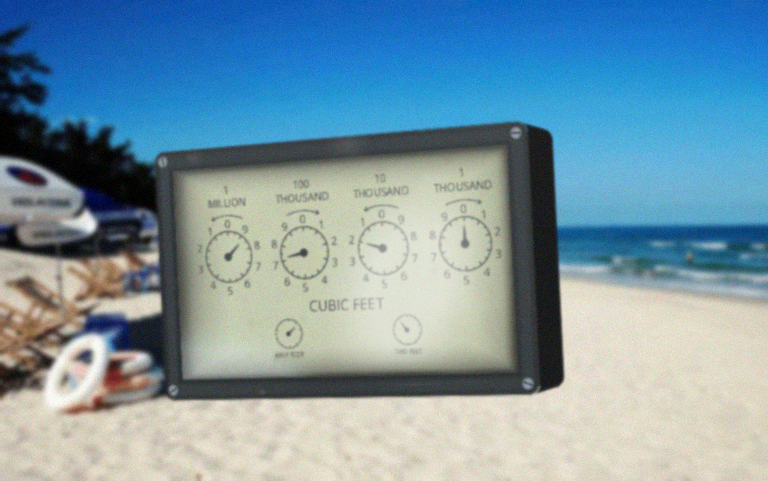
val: 872000
